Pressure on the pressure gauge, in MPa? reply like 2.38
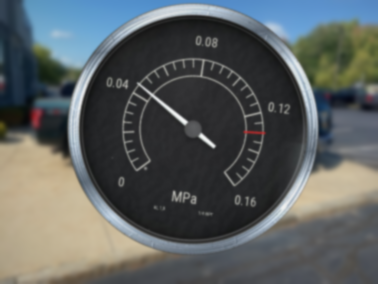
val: 0.045
